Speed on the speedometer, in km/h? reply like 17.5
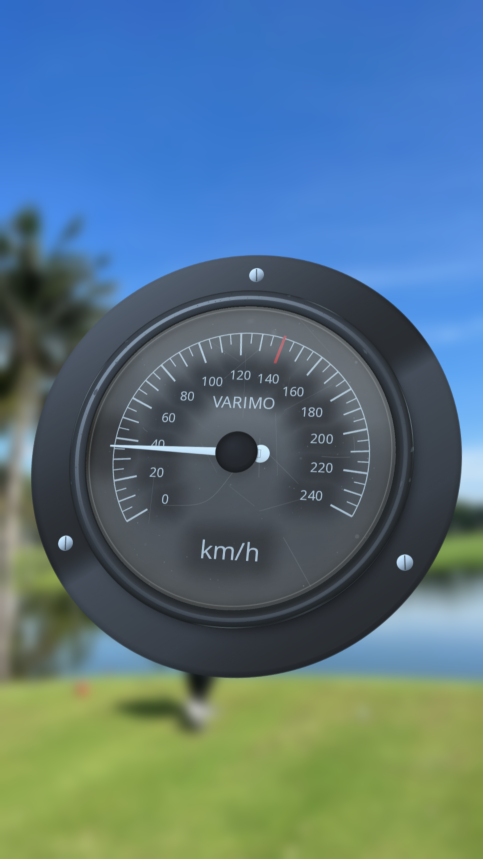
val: 35
